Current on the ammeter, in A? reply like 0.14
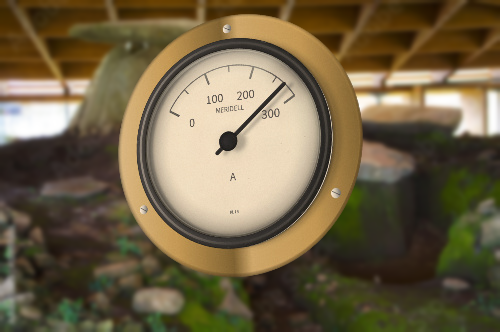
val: 275
